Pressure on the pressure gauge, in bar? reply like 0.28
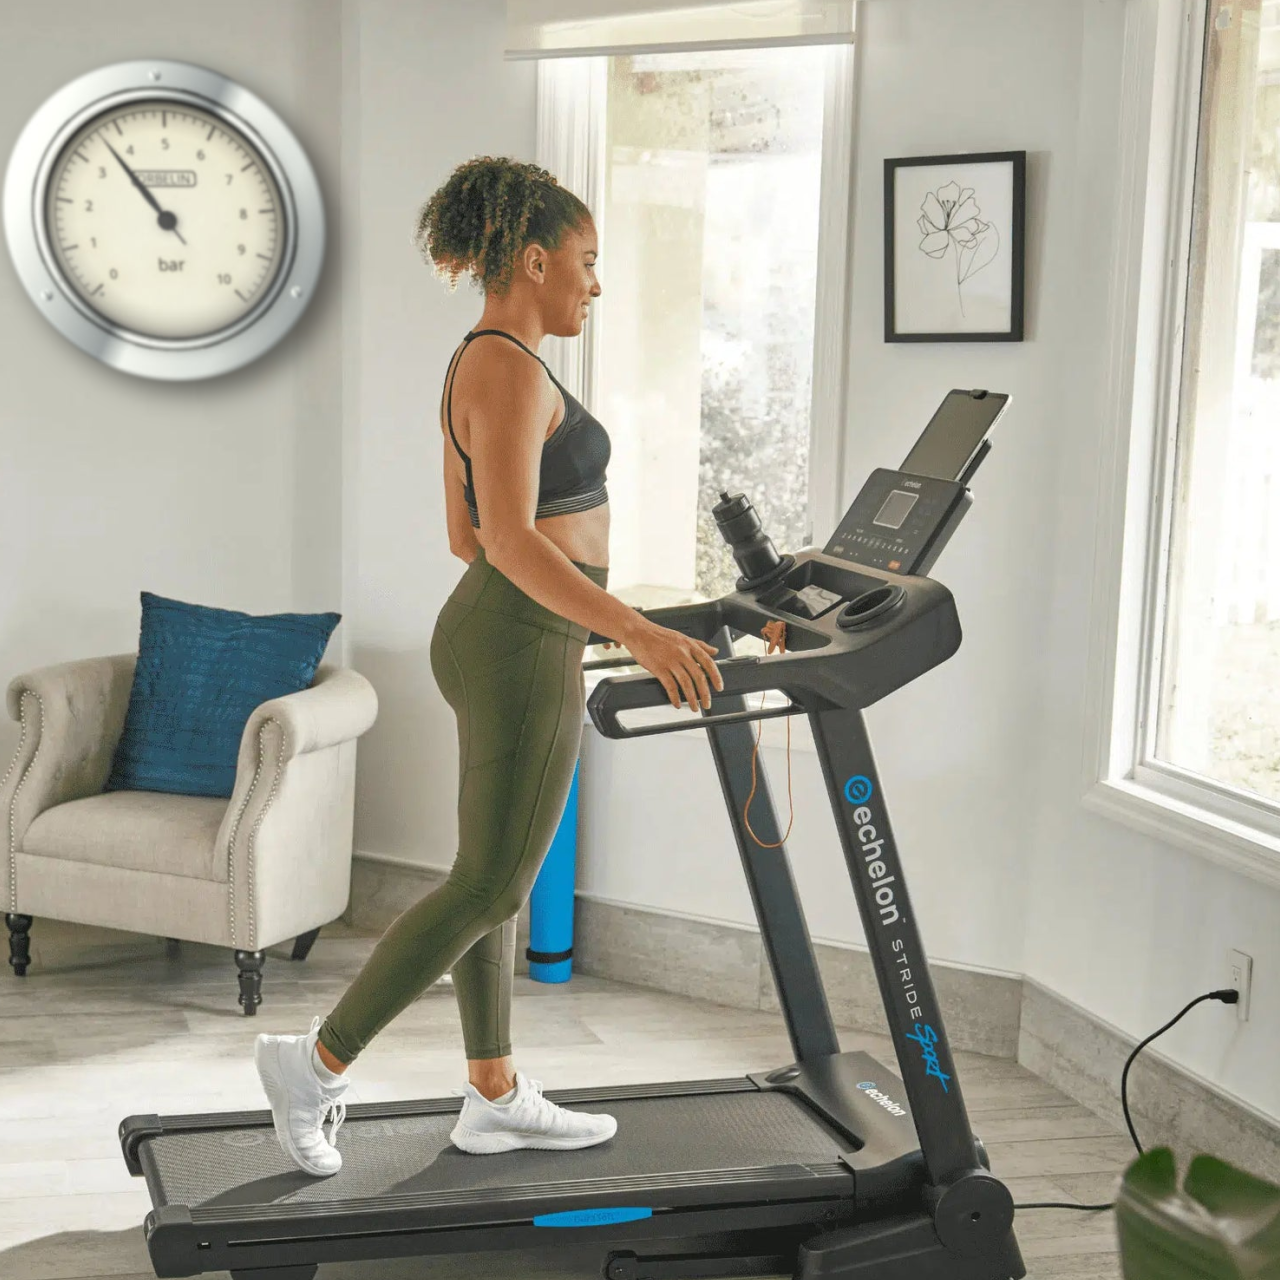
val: 3.6
